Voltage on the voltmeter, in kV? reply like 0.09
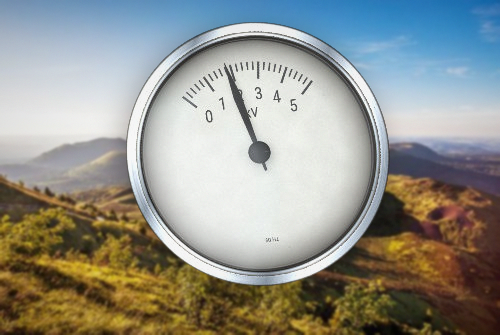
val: 1.8
